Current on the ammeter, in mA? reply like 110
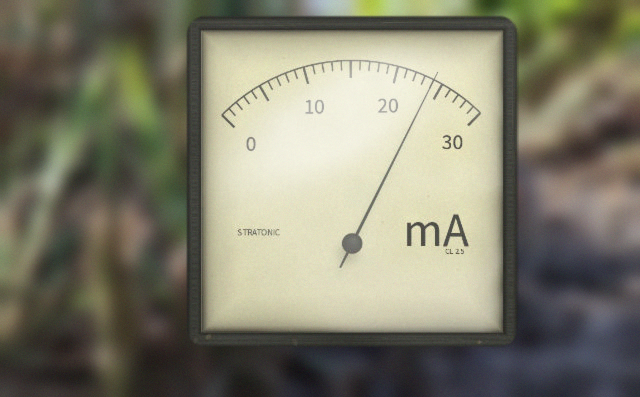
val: 24
